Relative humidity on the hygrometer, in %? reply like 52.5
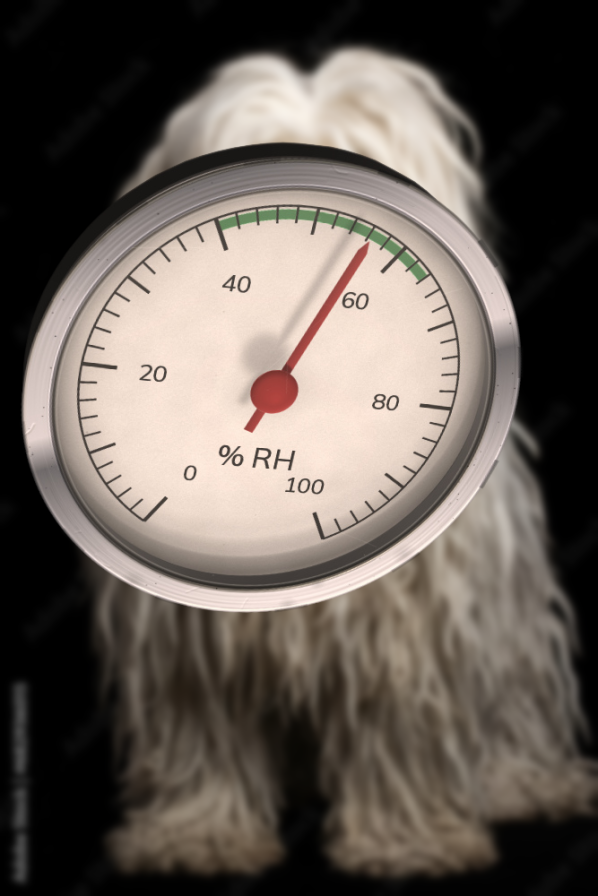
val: 56
